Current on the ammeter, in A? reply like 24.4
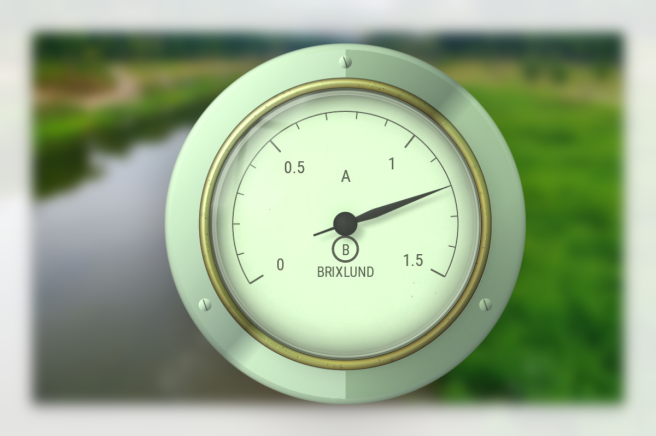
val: 1.2
